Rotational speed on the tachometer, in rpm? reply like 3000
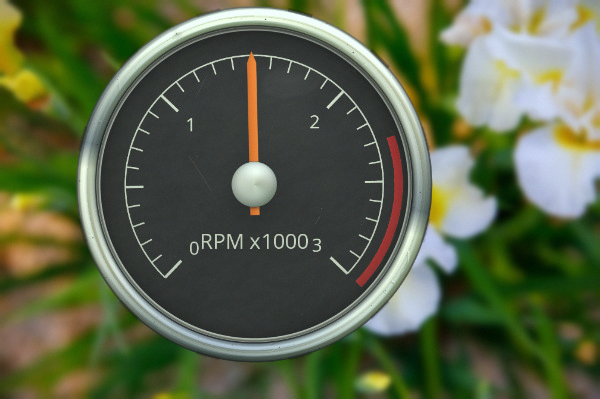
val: 1500
